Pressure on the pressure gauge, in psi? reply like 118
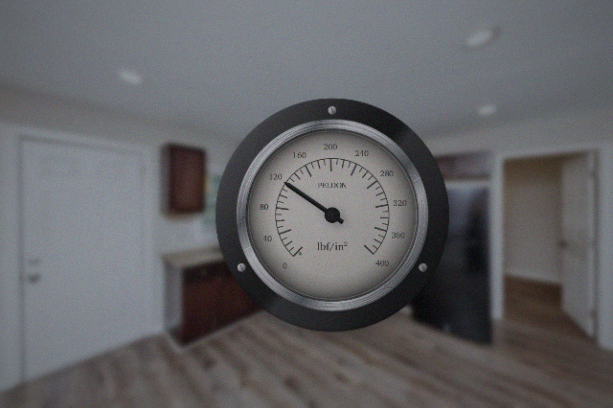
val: 120
